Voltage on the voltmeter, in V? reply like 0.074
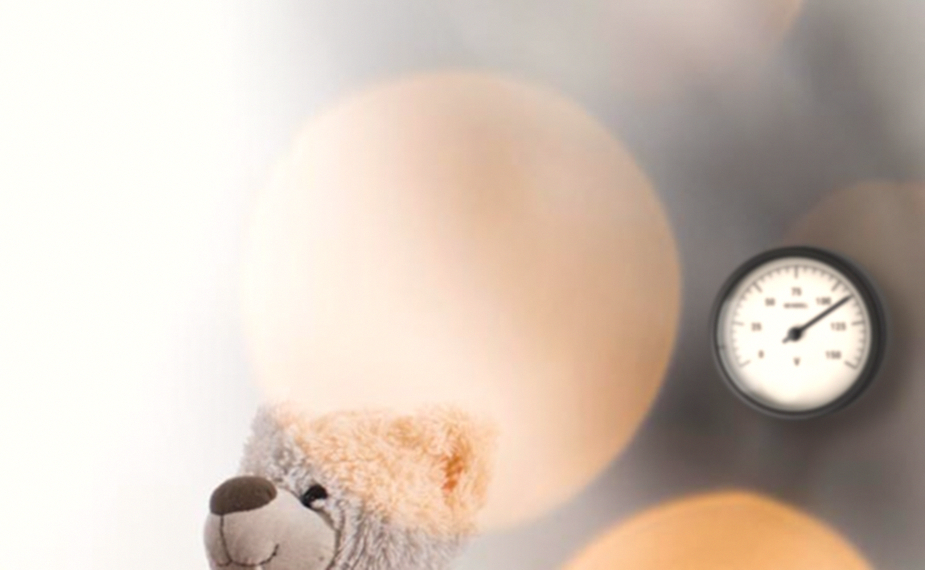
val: 110
